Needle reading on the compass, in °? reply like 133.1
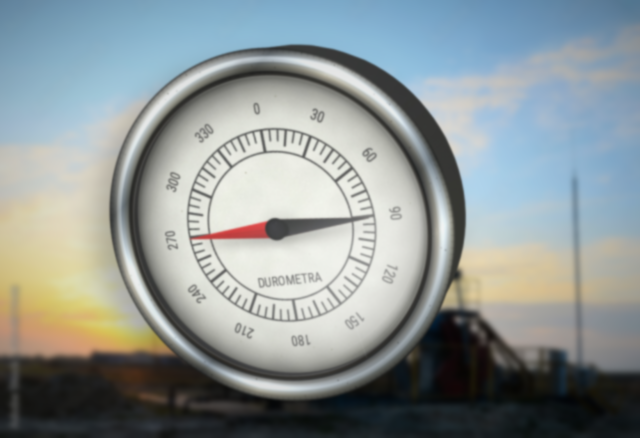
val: 270
